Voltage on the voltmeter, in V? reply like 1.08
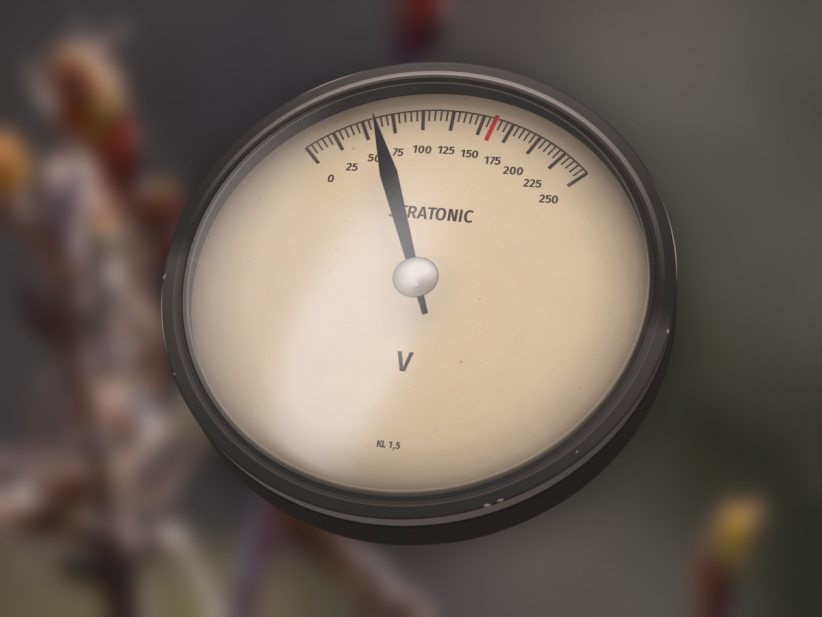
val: 60
